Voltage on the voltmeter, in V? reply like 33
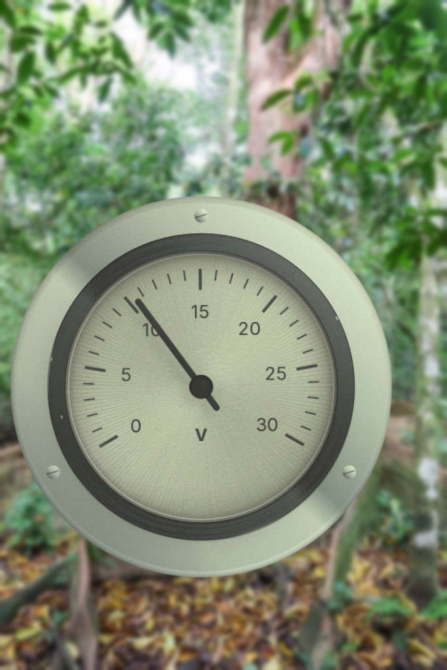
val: 10.5
